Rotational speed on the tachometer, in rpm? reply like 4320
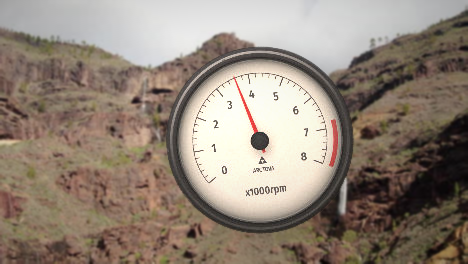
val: 3600
